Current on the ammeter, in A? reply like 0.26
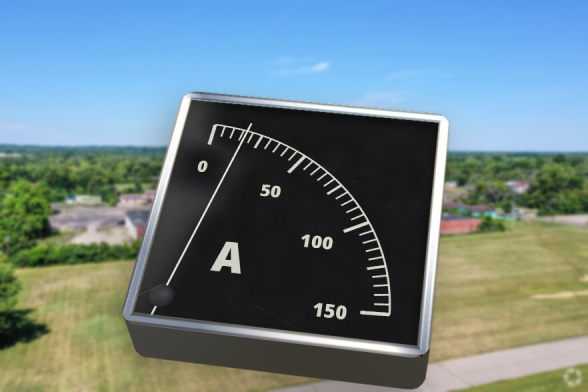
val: 17.5
